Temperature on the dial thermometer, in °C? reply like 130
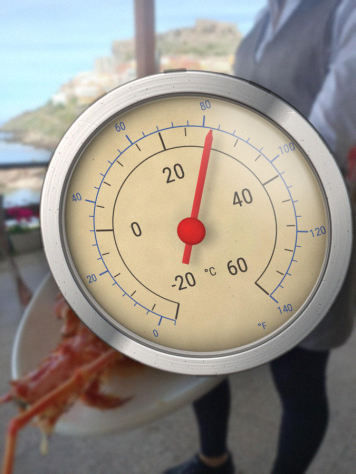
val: 28
